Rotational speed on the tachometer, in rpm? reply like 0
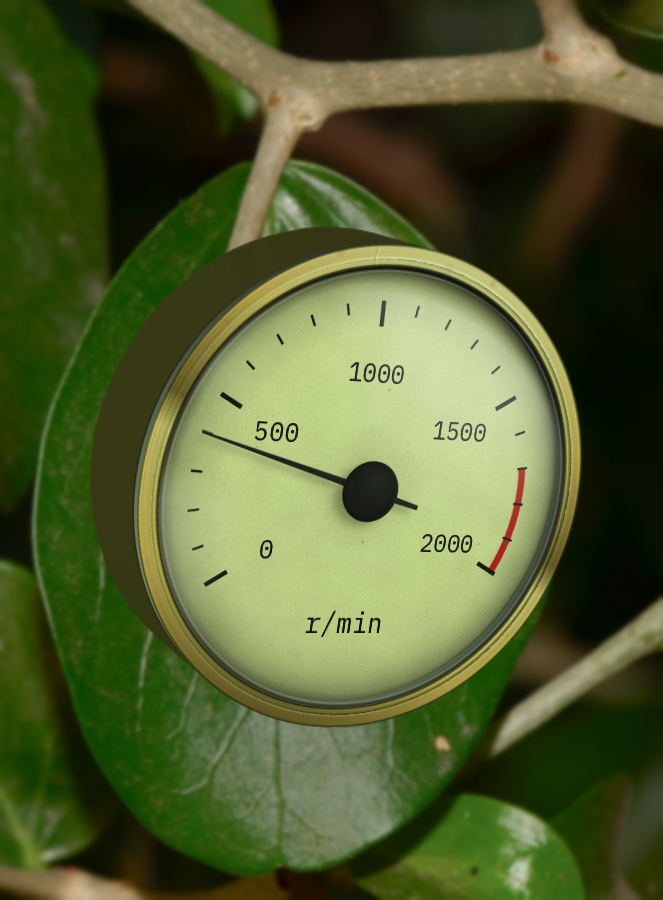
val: 400
